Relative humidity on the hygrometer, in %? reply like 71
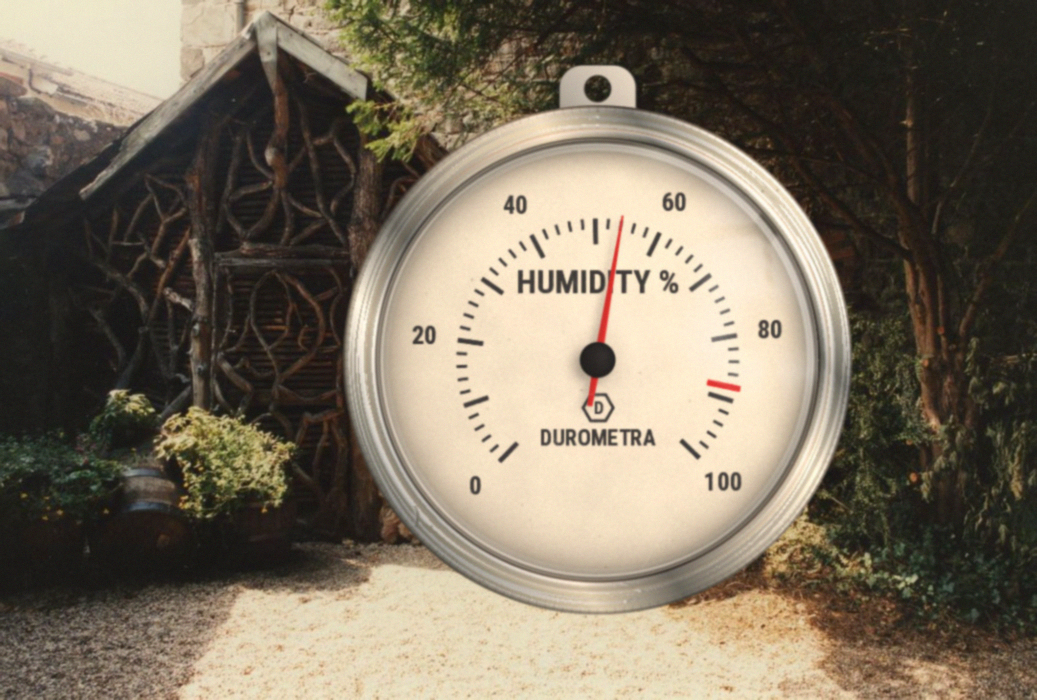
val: 54
